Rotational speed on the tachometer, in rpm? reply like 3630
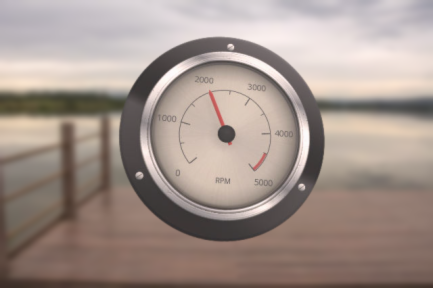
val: 2000
